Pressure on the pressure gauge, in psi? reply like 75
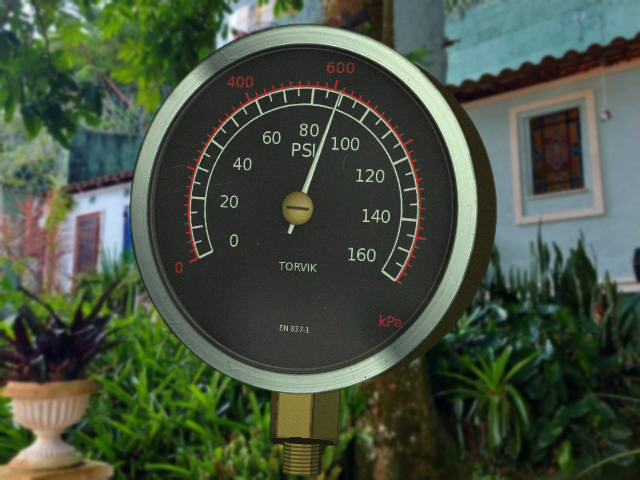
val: 90
